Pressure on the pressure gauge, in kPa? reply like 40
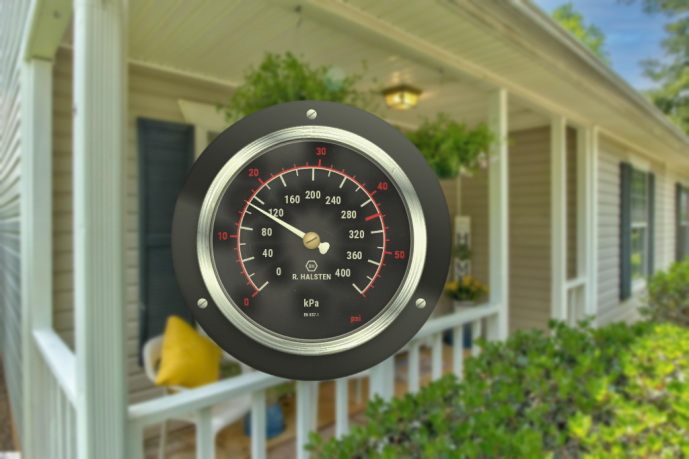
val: 110
